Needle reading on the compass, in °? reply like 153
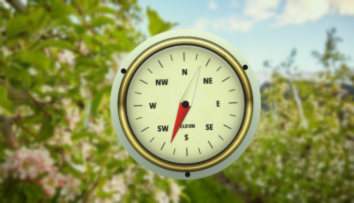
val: 202.5
